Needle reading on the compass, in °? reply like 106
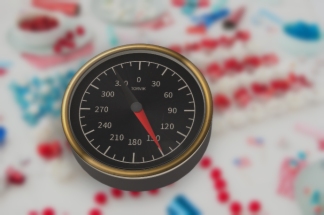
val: 150
